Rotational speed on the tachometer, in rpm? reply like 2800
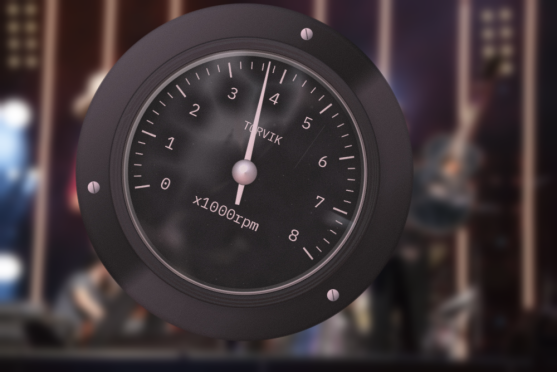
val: 3700
